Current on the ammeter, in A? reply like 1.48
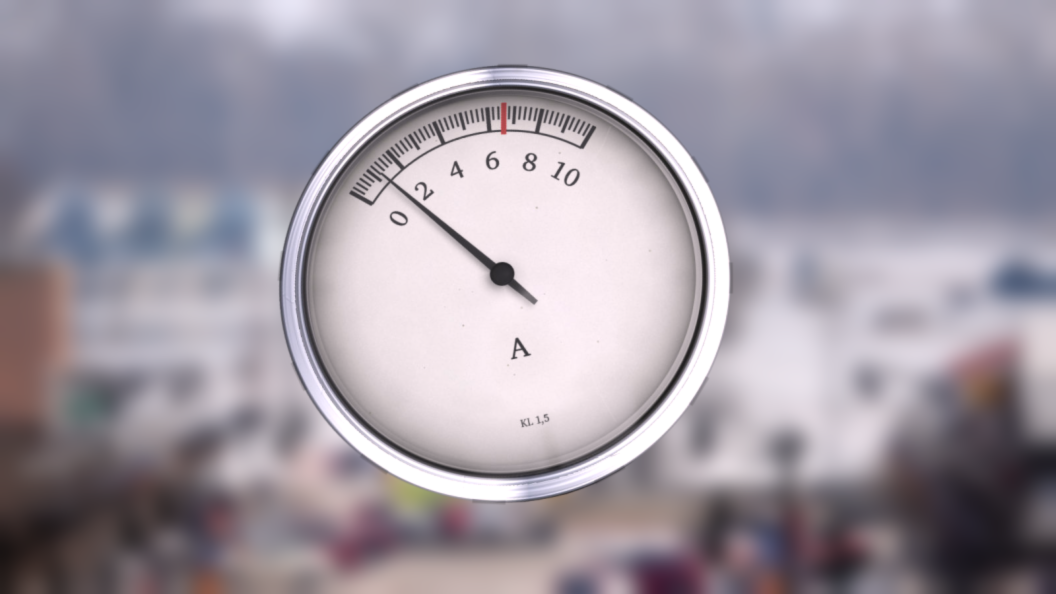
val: 1.2
